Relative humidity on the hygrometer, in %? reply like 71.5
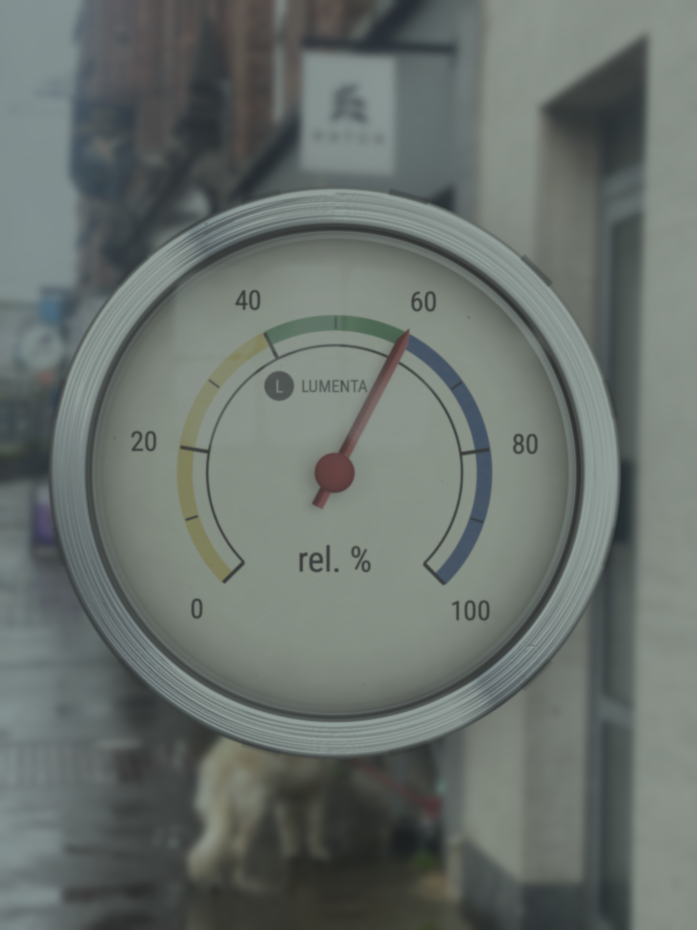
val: 60
